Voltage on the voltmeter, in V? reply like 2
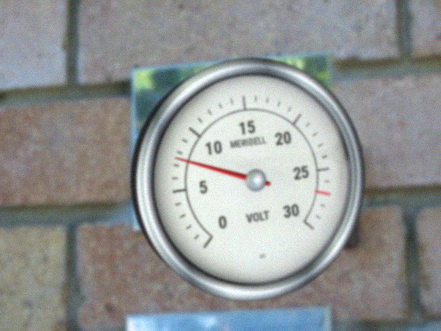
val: 7.5
